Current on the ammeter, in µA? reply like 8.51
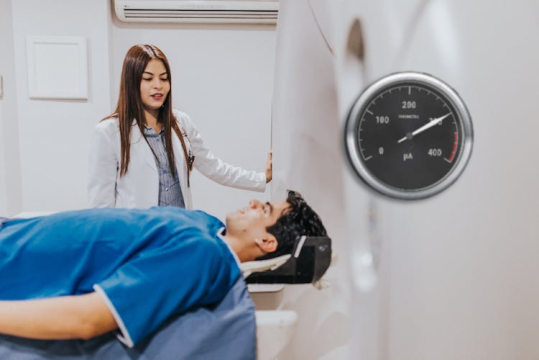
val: 300
